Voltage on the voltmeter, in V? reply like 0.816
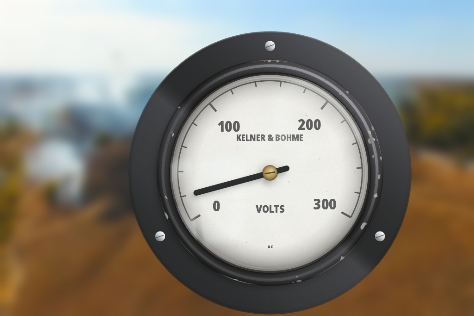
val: 20
